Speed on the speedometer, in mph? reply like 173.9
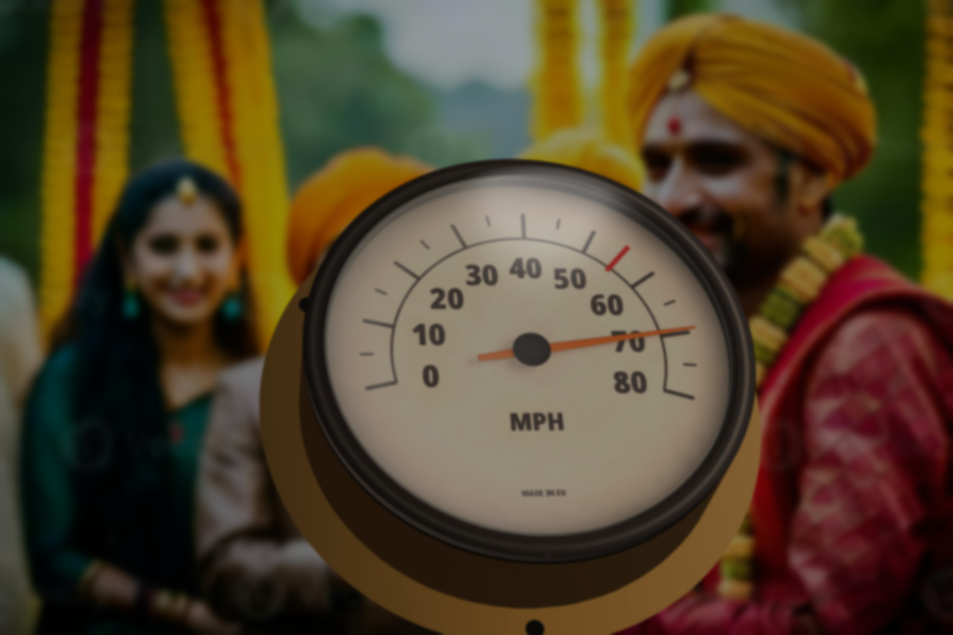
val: 70
